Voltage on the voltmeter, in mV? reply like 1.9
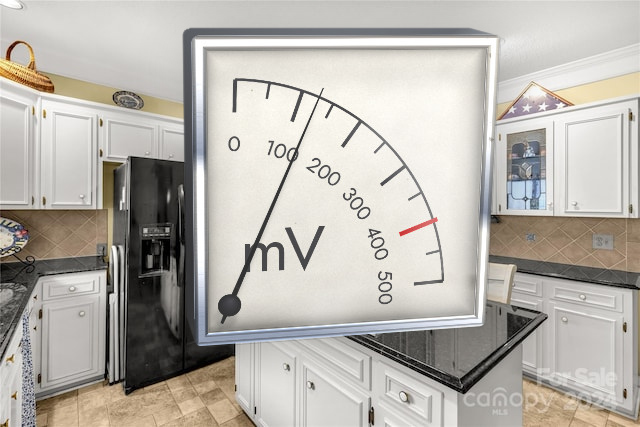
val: 125
